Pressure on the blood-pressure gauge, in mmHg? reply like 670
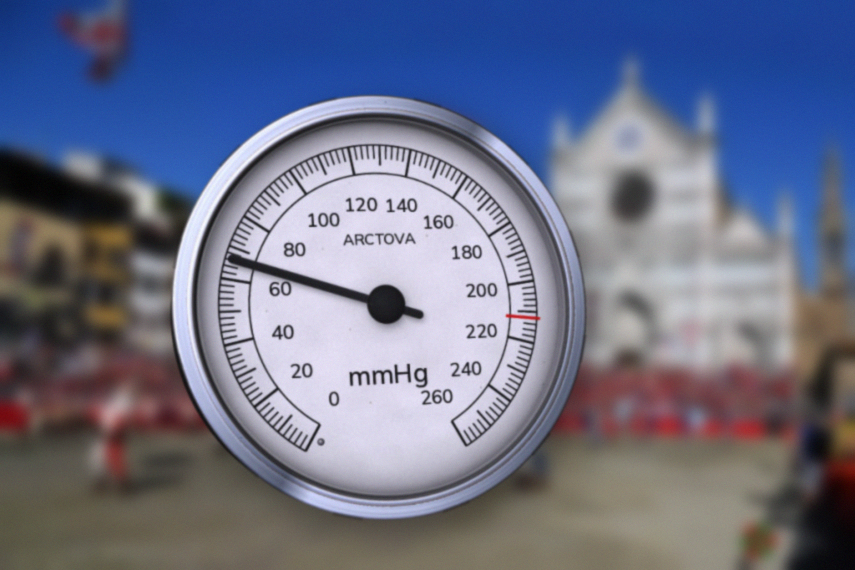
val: 66
